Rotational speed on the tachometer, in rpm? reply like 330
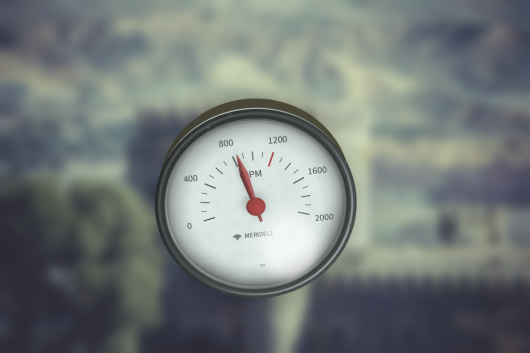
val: 850
